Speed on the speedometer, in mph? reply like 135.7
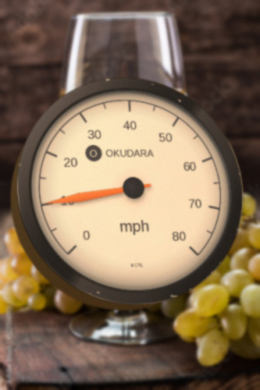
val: 10
